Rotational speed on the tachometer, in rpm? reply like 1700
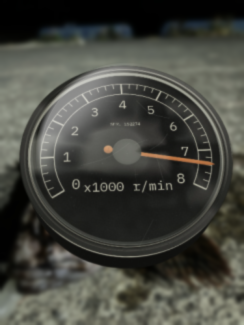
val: 7400
